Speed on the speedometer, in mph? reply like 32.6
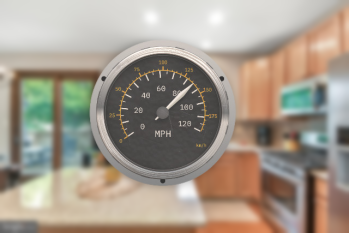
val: 85
